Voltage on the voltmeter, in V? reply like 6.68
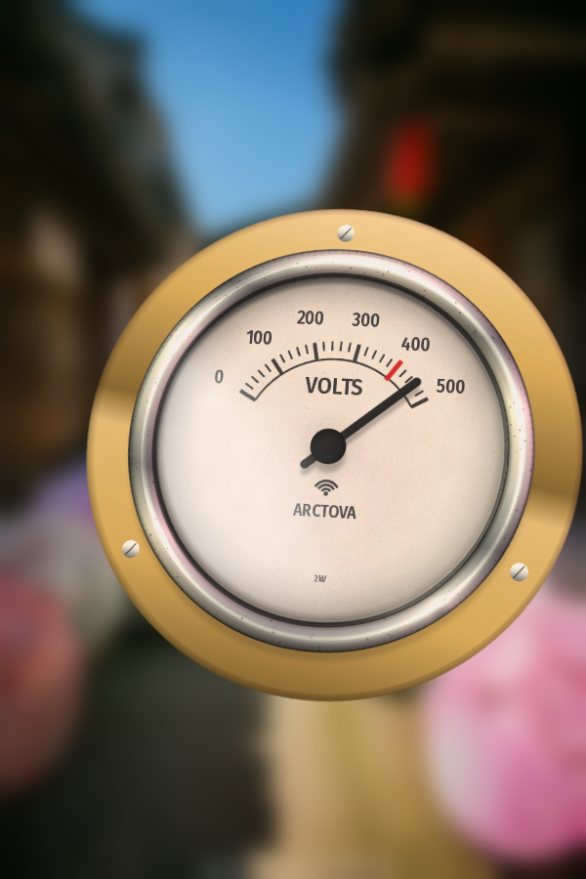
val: 460
